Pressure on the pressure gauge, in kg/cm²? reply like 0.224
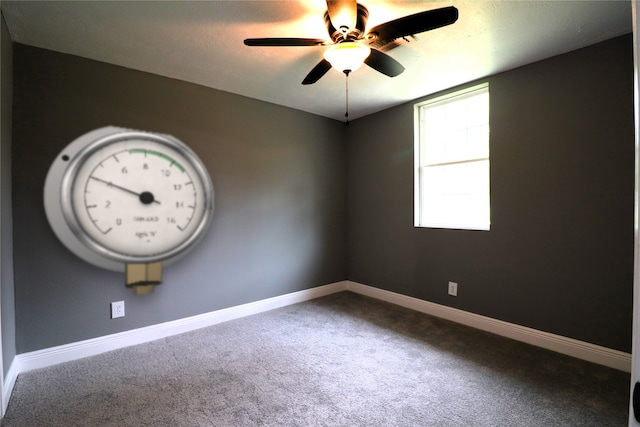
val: 4
